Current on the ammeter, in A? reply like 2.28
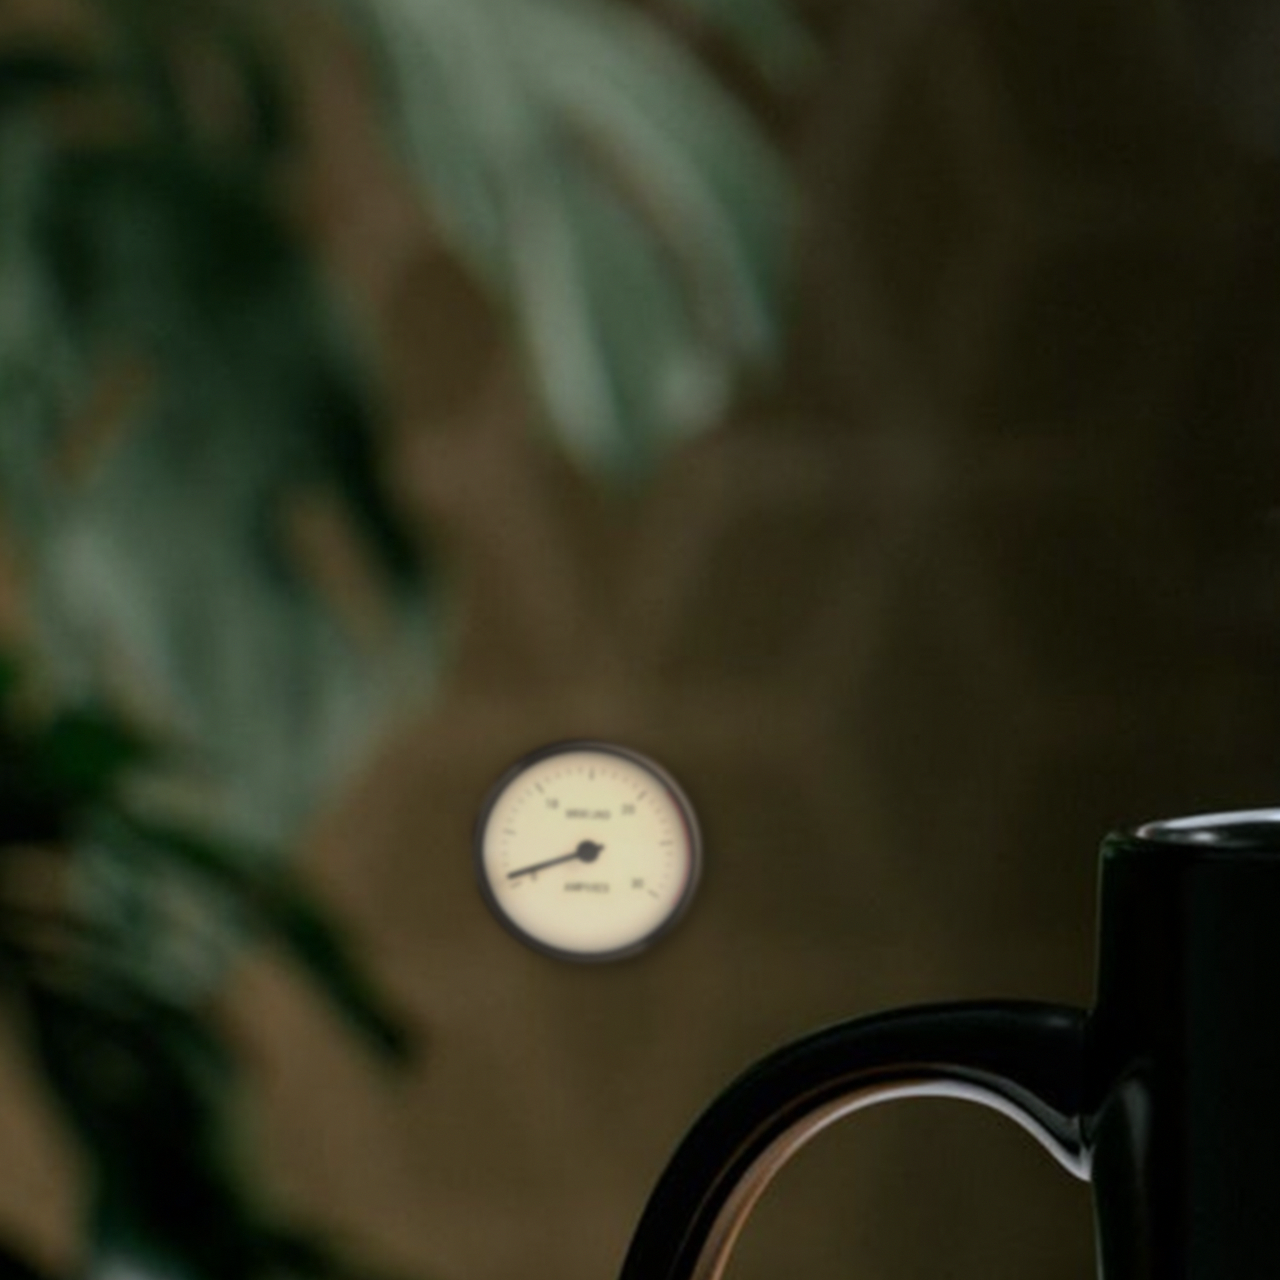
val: 1
